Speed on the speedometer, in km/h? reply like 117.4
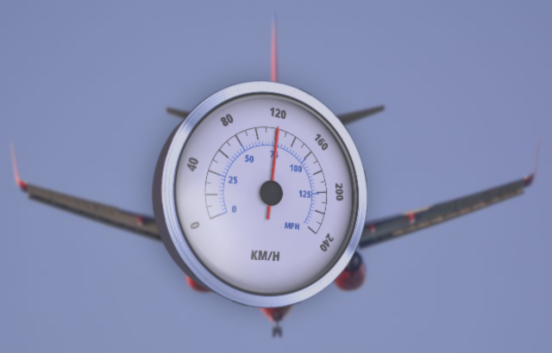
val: 120
